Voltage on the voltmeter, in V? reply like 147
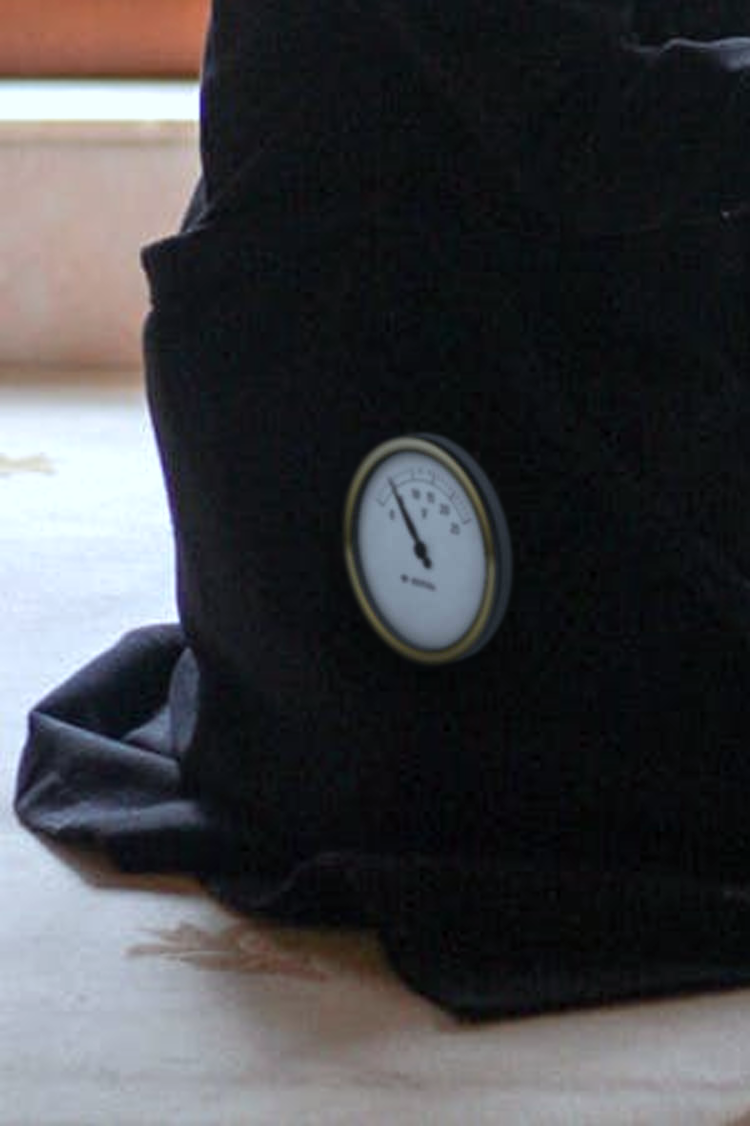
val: 5
